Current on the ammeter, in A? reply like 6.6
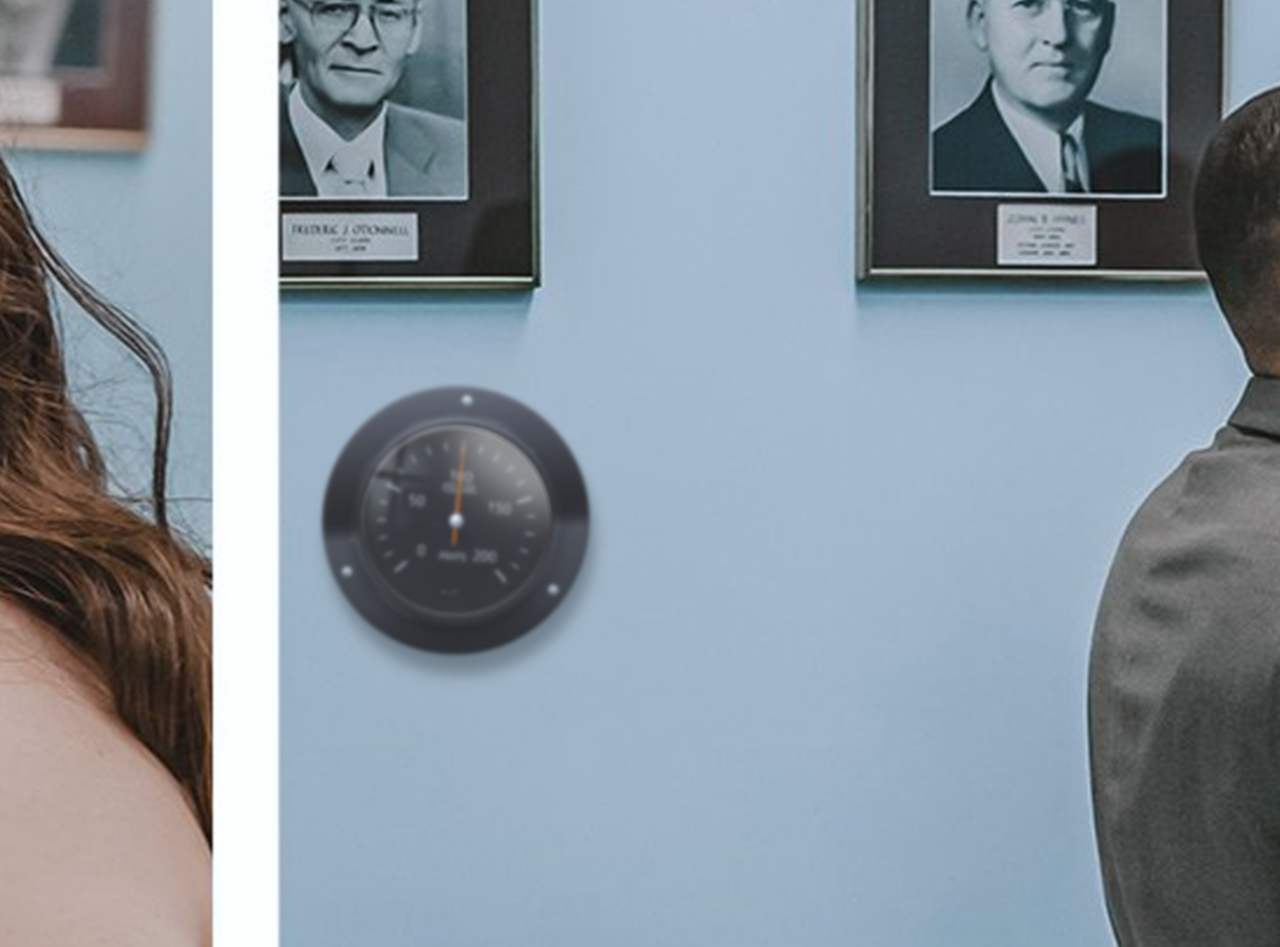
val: 100
